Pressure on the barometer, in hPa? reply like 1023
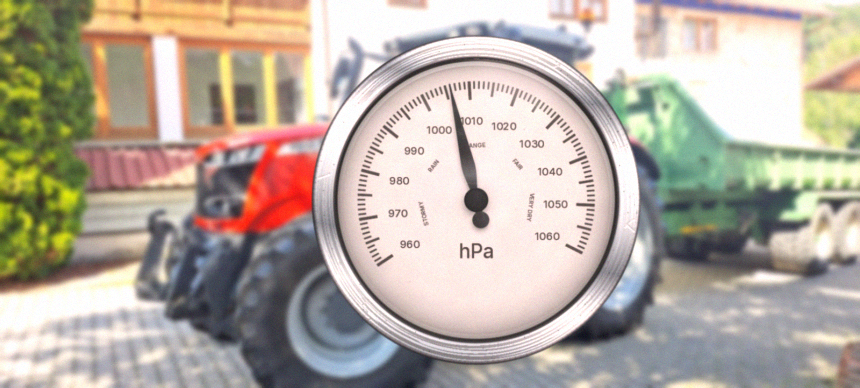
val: 1006
